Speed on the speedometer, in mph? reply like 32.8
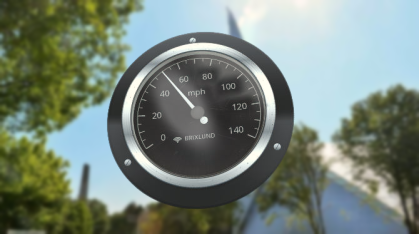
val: 50
